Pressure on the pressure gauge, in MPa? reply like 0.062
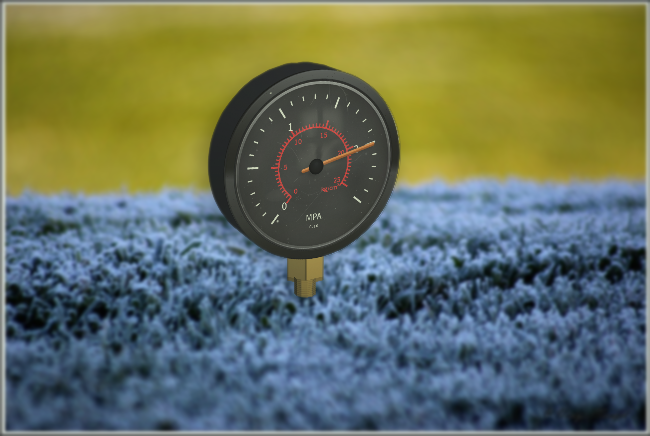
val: 2
